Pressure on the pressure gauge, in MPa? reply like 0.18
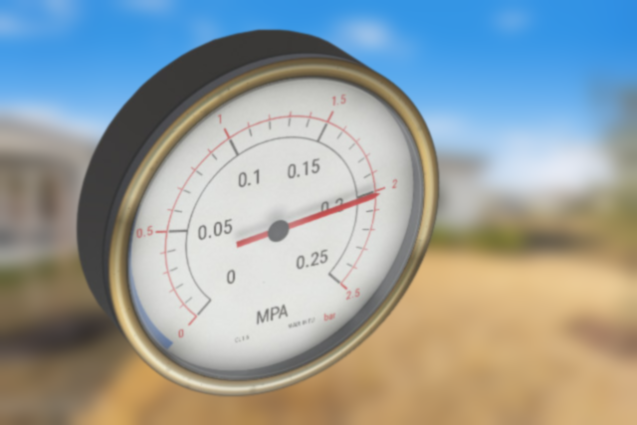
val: 0.2
